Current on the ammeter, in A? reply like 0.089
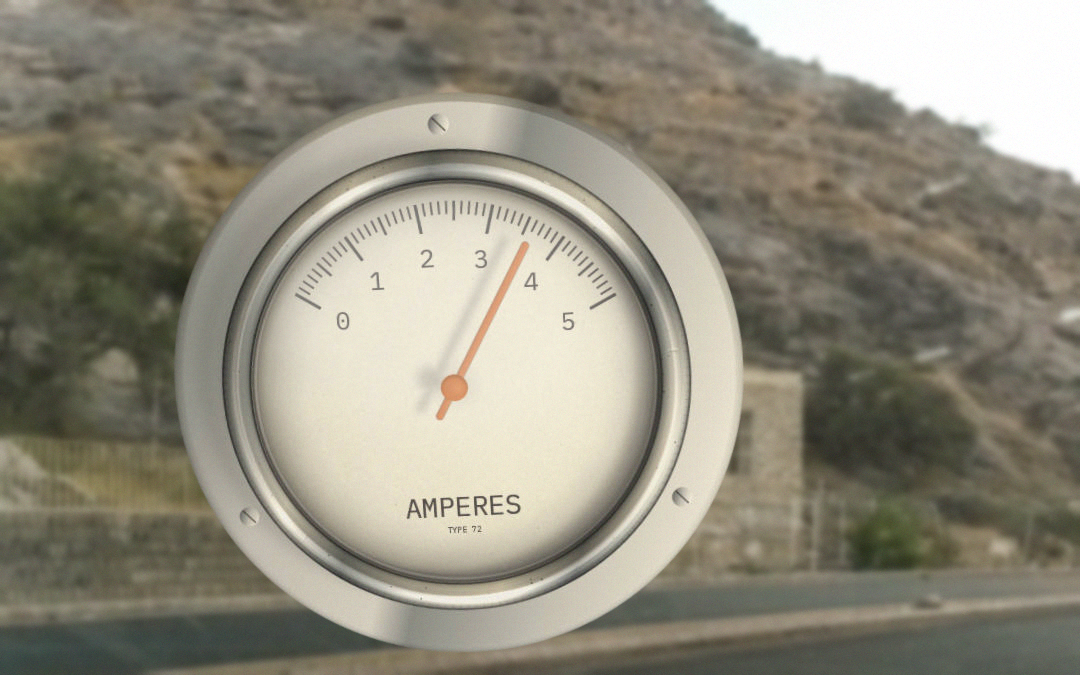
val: 3.6
